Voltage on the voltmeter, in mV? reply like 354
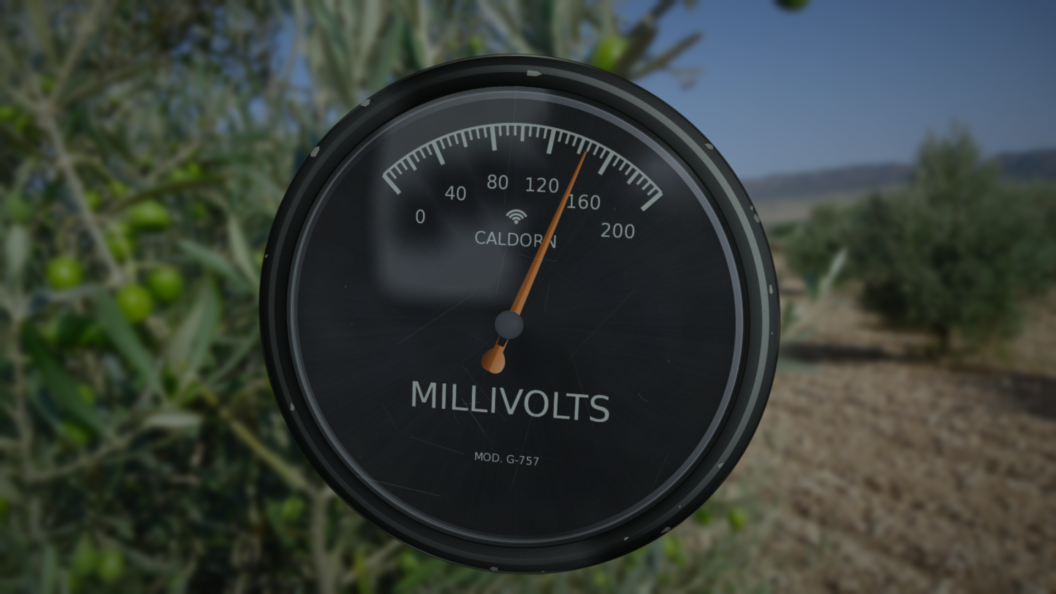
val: 145
